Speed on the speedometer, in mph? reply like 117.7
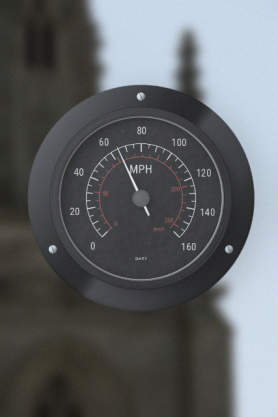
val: 65
